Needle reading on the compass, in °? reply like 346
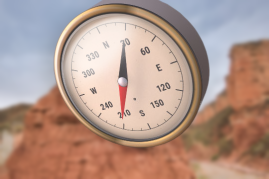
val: 210
